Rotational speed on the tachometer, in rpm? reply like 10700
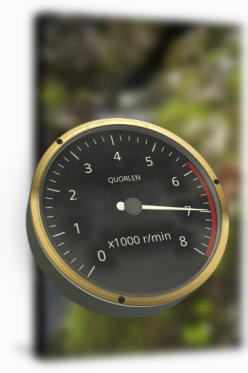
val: 7000
